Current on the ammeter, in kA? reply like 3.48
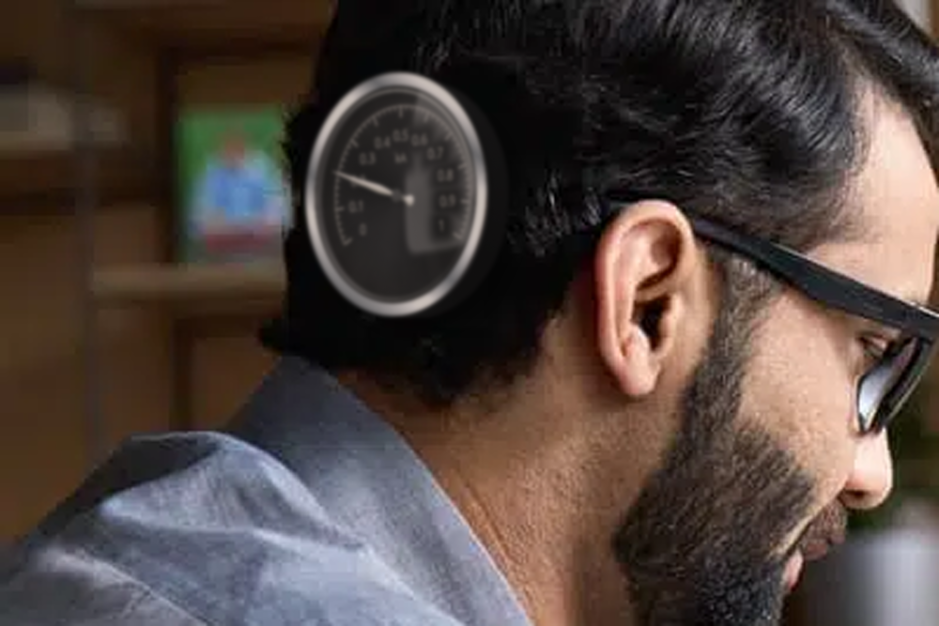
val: 0.2
